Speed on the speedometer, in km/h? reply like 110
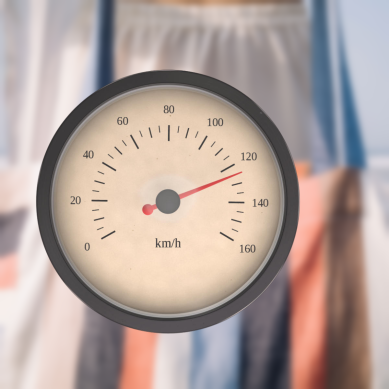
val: 125
